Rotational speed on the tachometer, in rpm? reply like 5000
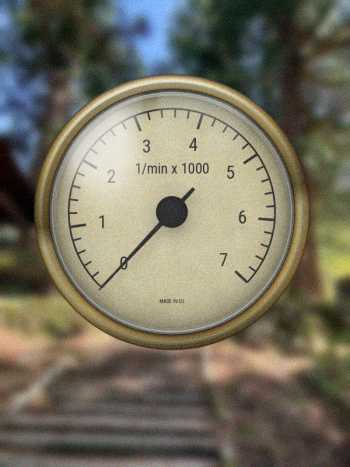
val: 0
